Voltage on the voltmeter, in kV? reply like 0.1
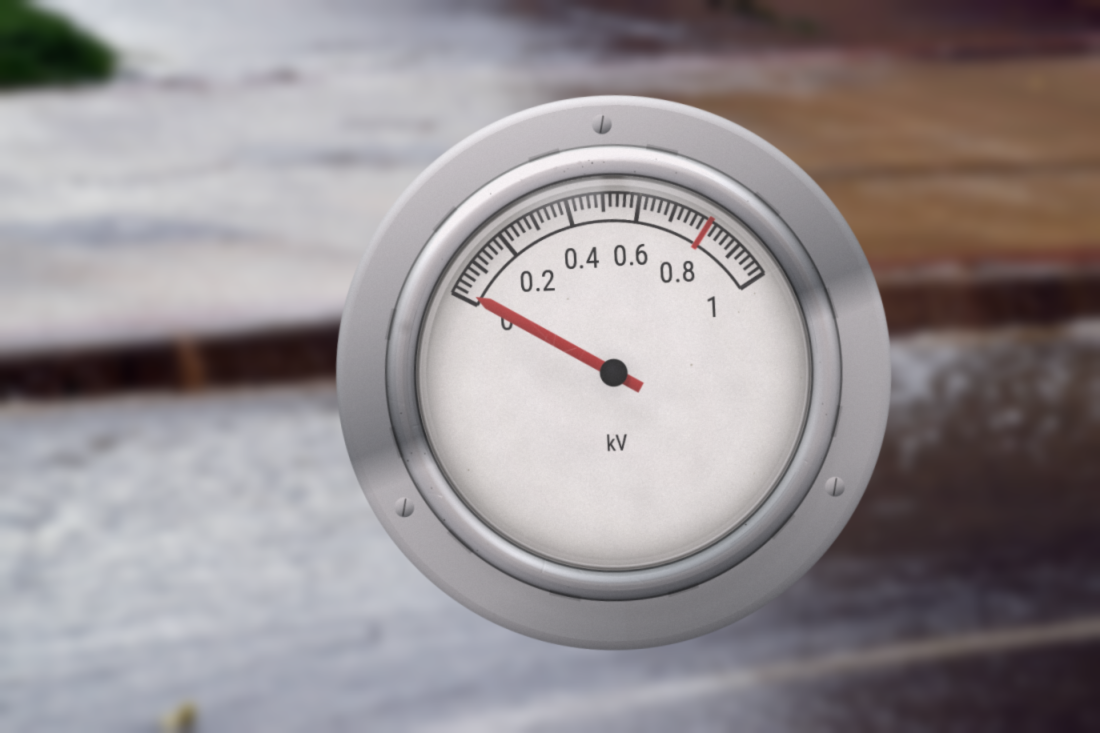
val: 0.02
